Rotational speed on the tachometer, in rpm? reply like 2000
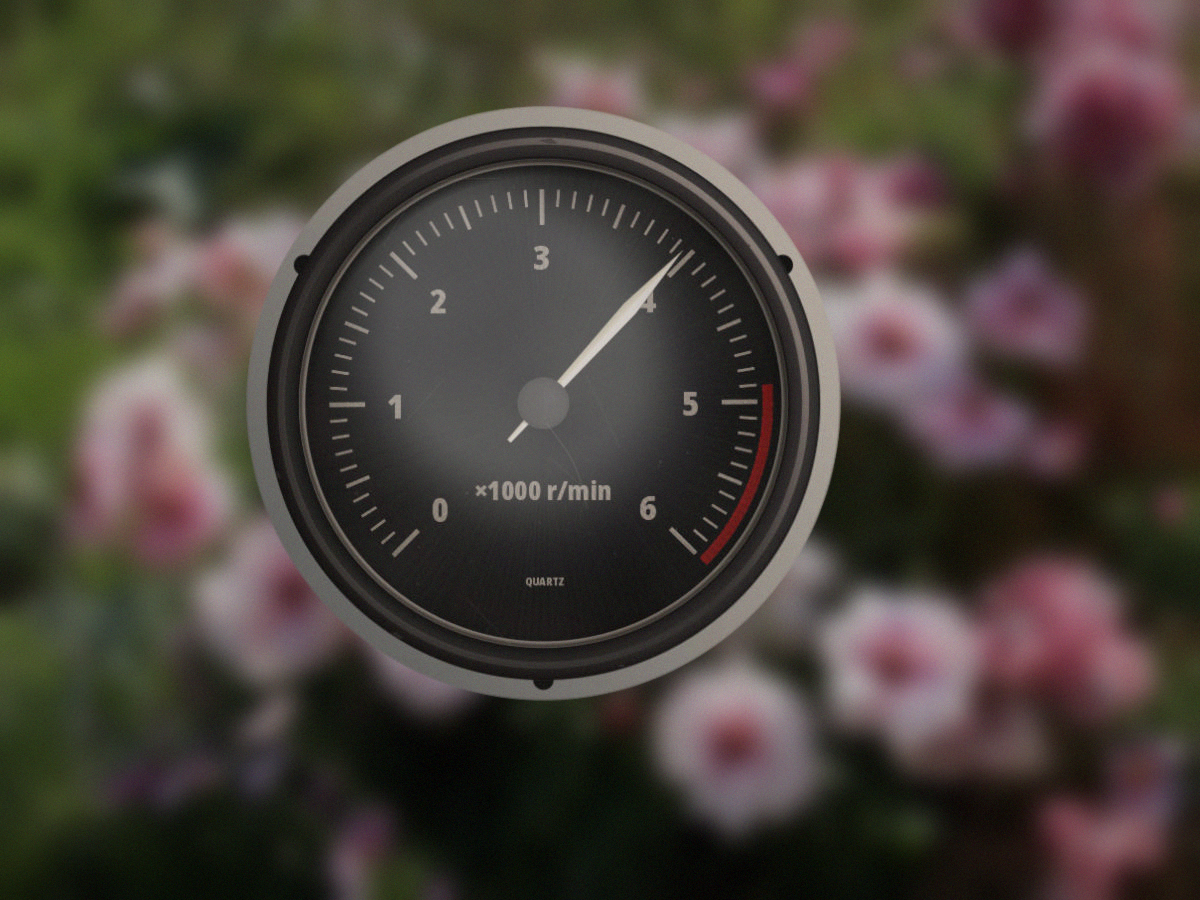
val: 3950
